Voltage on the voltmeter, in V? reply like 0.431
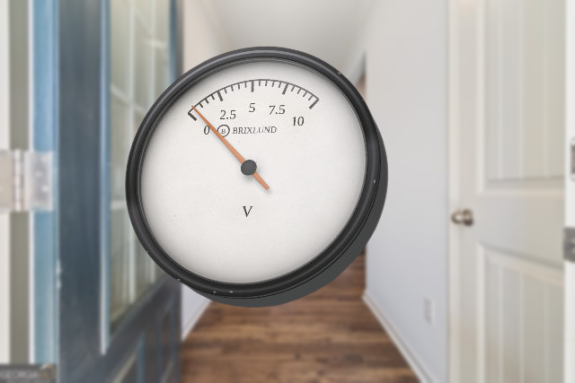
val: 0.5
